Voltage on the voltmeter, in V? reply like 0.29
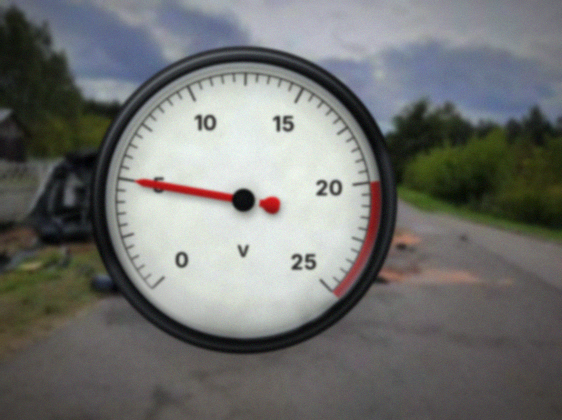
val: 5
